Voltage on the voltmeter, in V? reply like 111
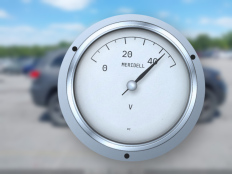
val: 42.5
